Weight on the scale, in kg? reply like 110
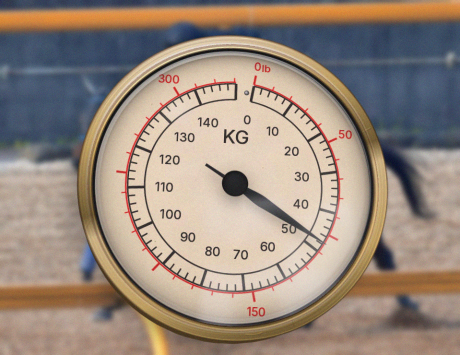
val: 48
